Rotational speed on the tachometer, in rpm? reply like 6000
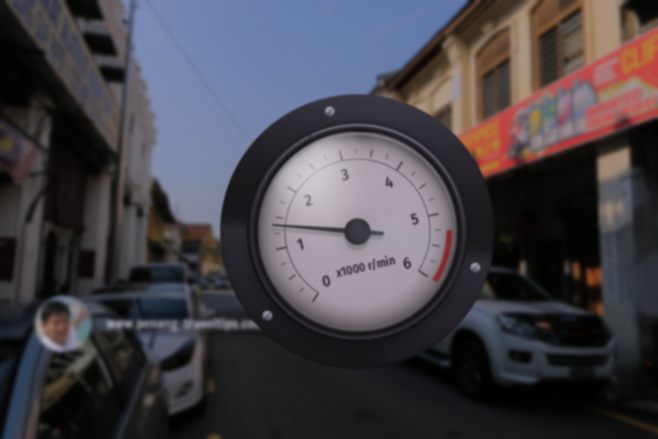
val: 1375
